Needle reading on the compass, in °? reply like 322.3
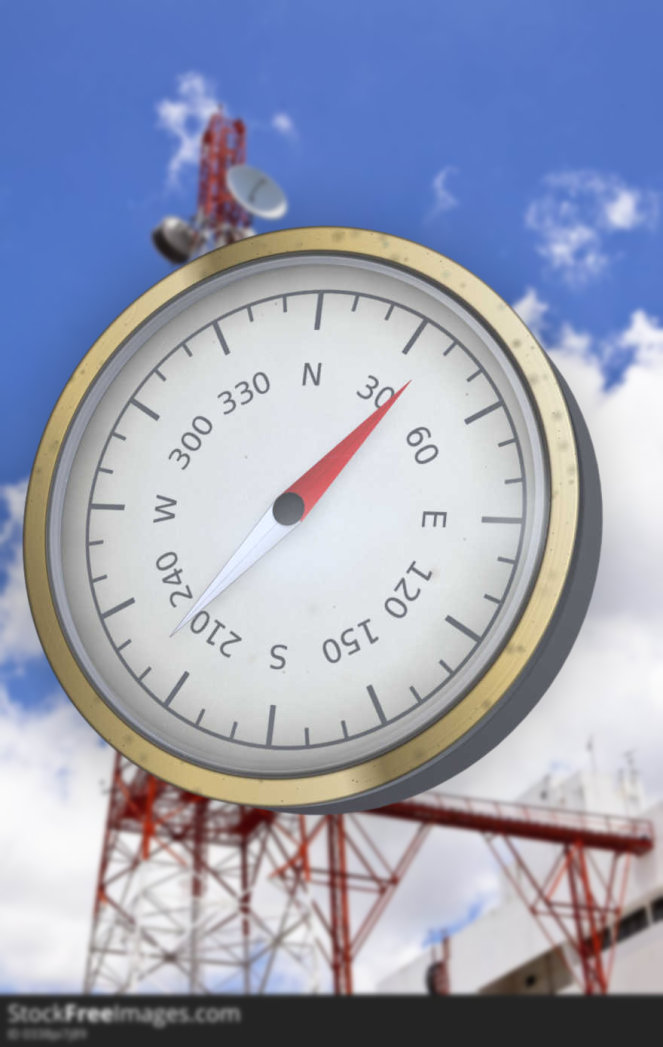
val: 40
